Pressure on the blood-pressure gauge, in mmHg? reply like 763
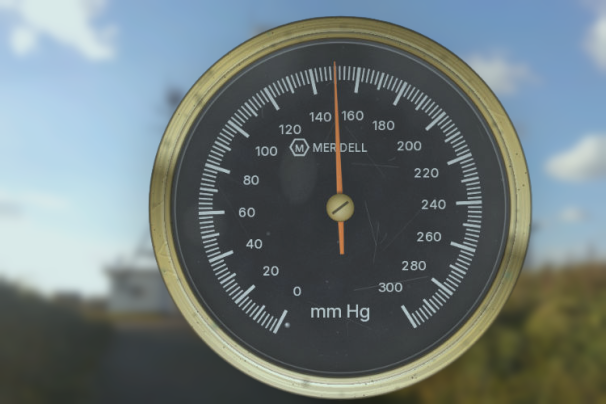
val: 150
